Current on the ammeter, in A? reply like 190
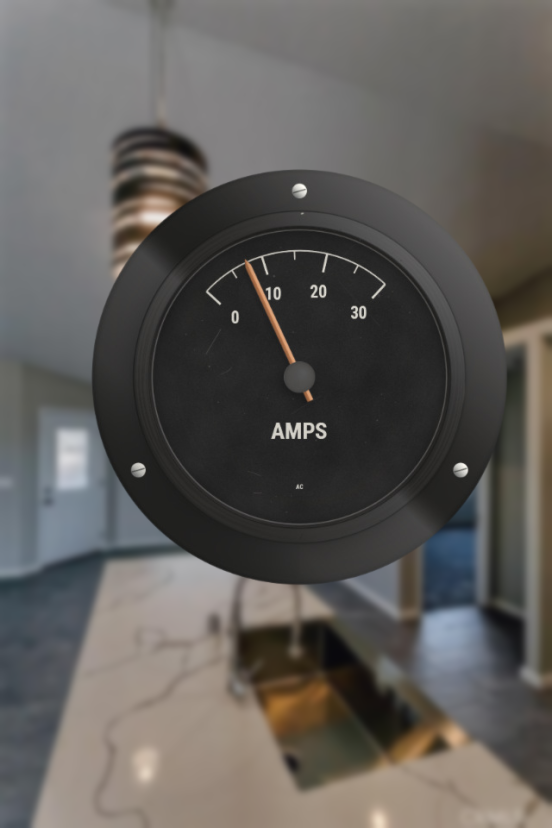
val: 7.5
